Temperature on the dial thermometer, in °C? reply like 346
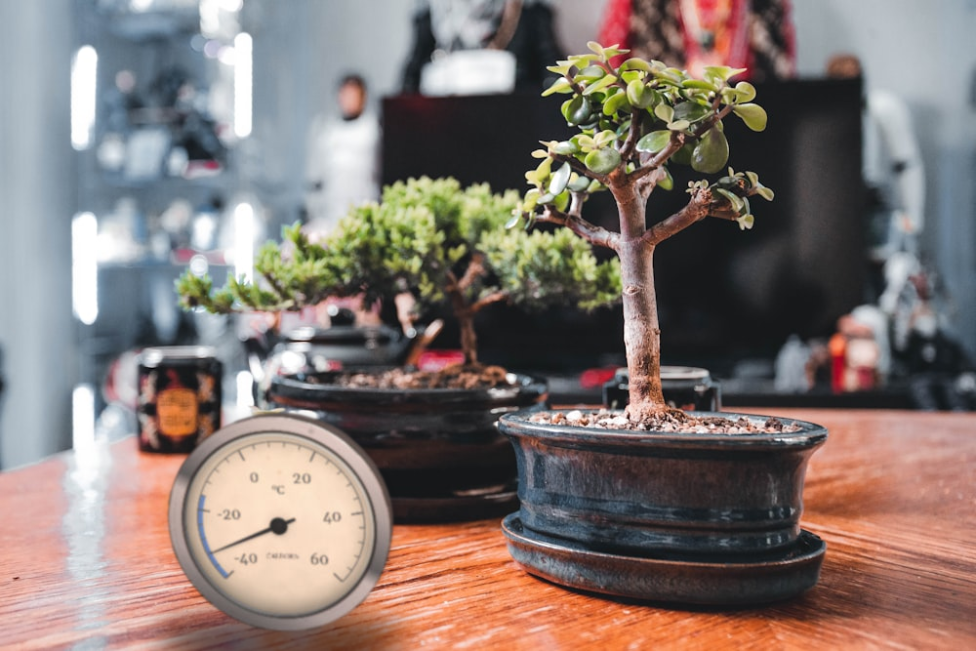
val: -32
